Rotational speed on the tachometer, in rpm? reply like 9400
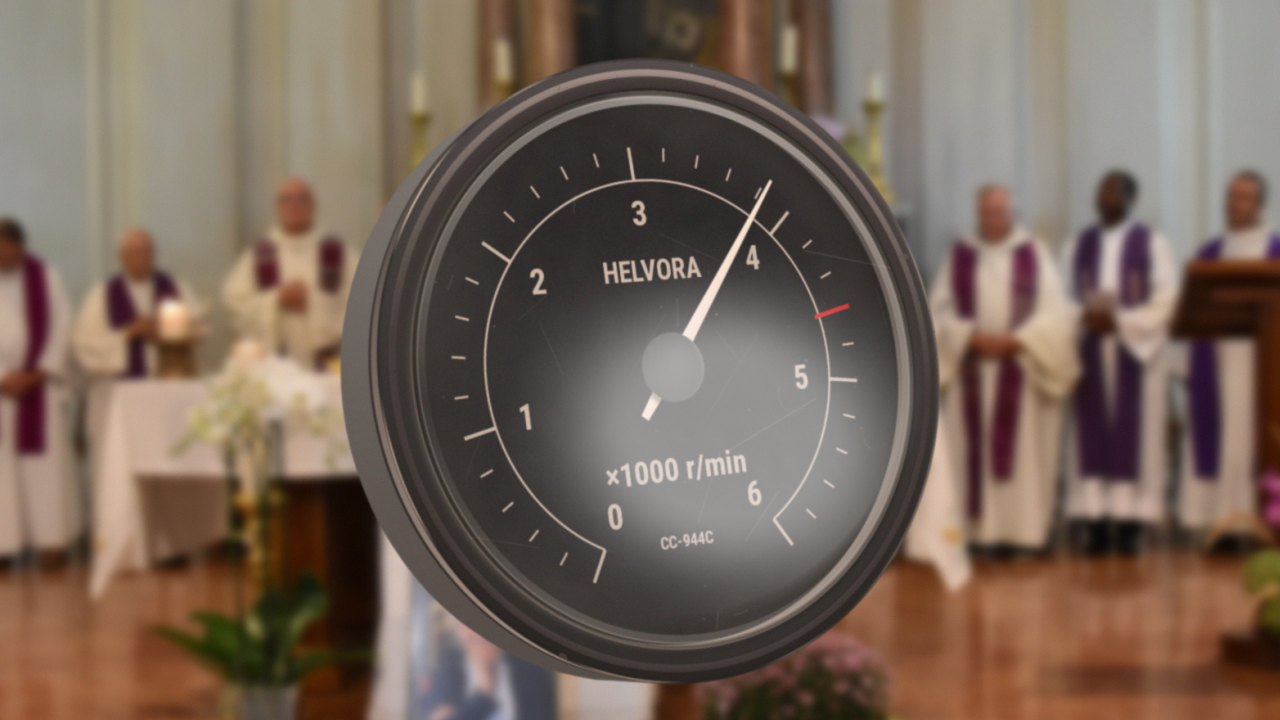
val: 3800
